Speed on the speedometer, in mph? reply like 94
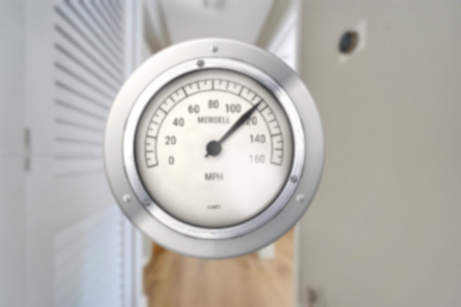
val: 115
